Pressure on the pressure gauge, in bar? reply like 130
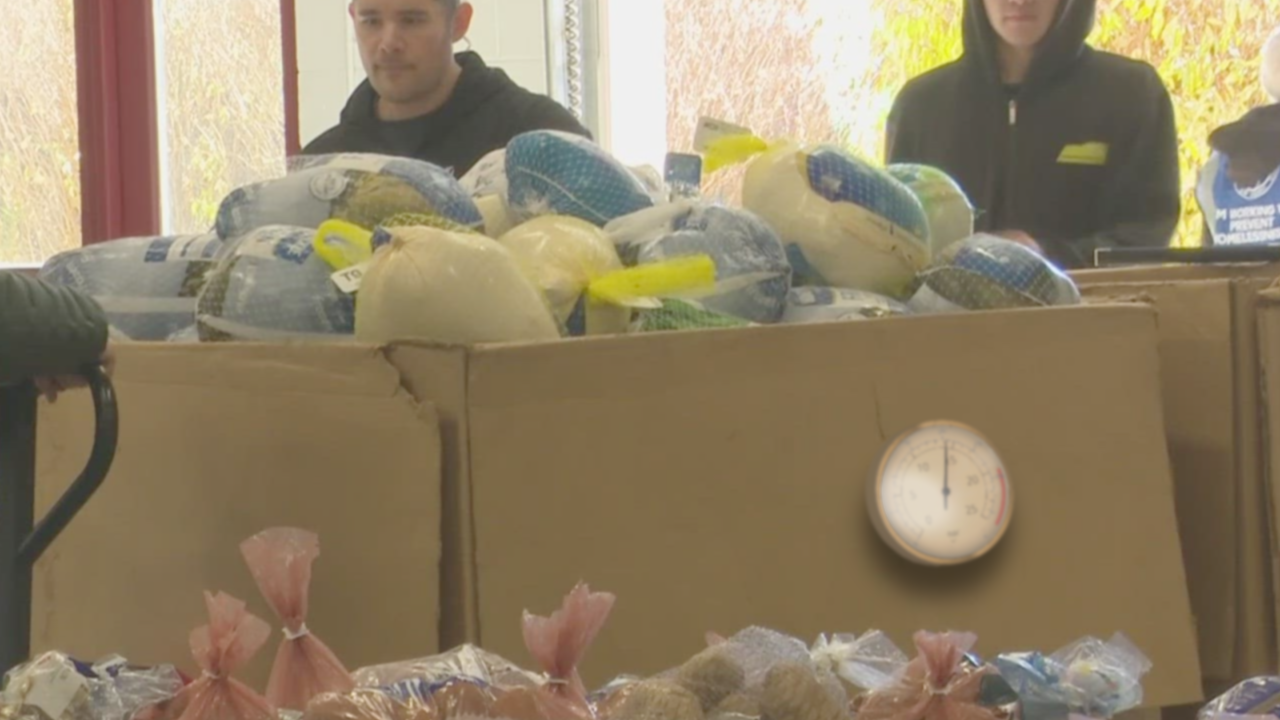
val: 14
